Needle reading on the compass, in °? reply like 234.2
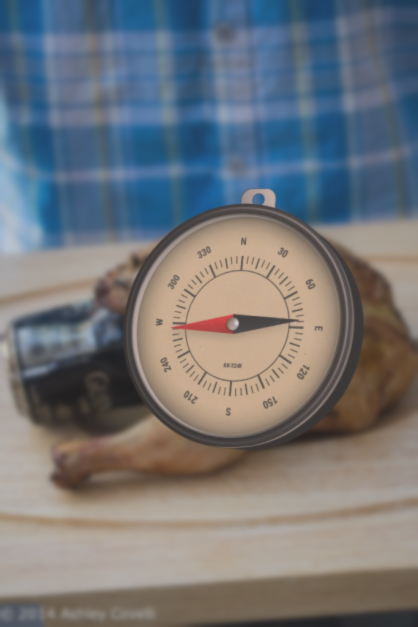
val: 265
